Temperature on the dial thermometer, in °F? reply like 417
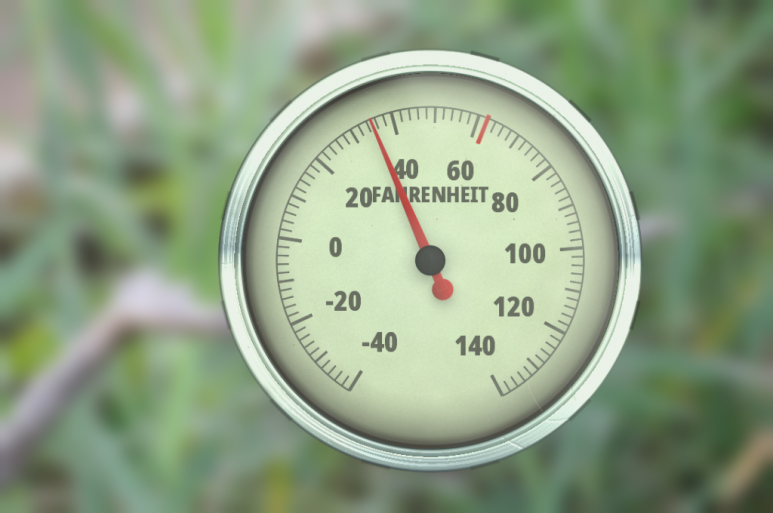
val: 35
